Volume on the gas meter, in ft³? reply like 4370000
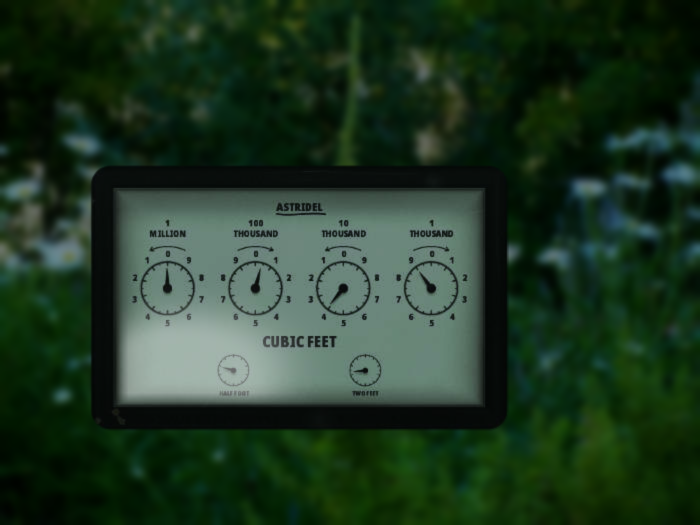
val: 3900
